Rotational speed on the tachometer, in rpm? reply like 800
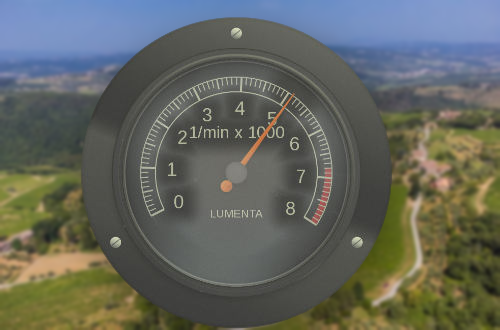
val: 5100
